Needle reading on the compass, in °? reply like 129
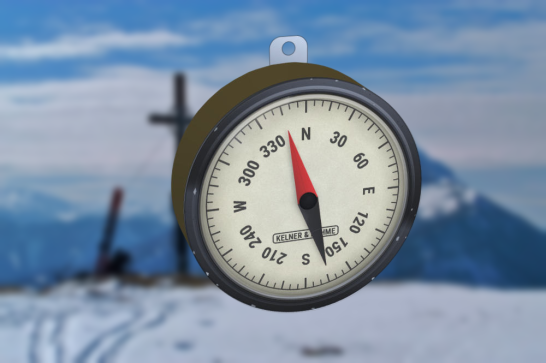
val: 345
